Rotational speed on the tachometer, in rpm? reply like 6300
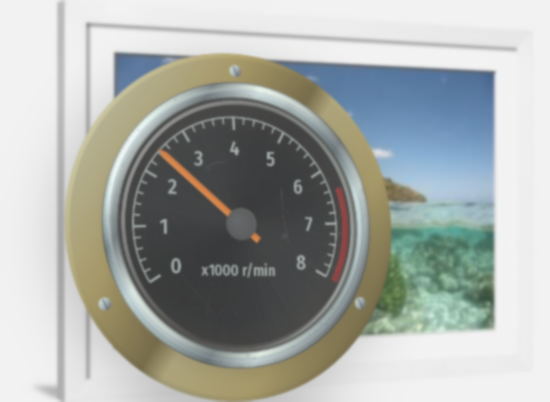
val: 2400
